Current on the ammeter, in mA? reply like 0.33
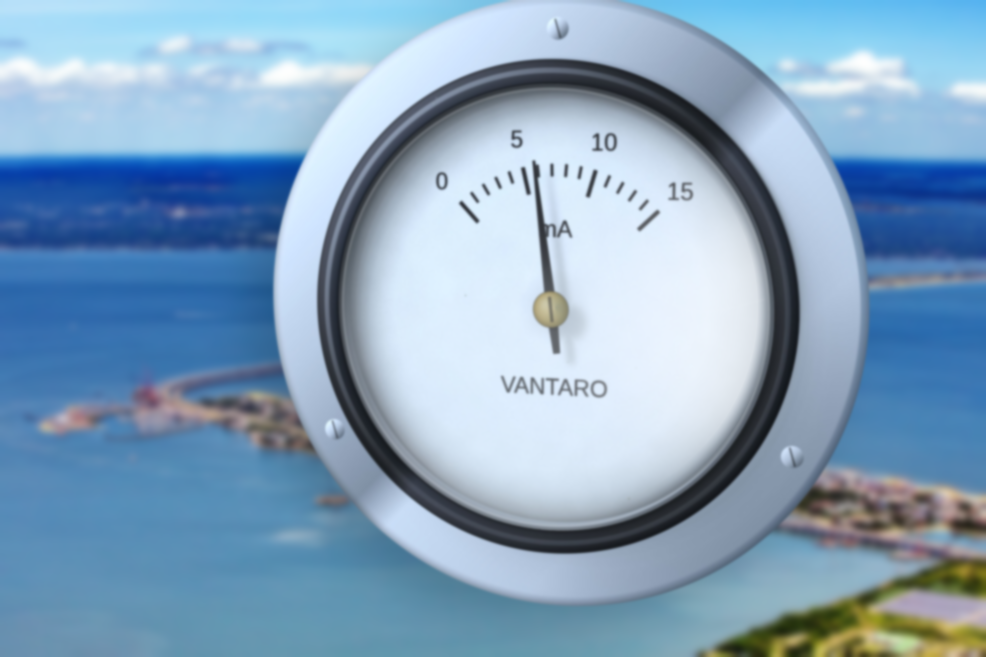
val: 6
